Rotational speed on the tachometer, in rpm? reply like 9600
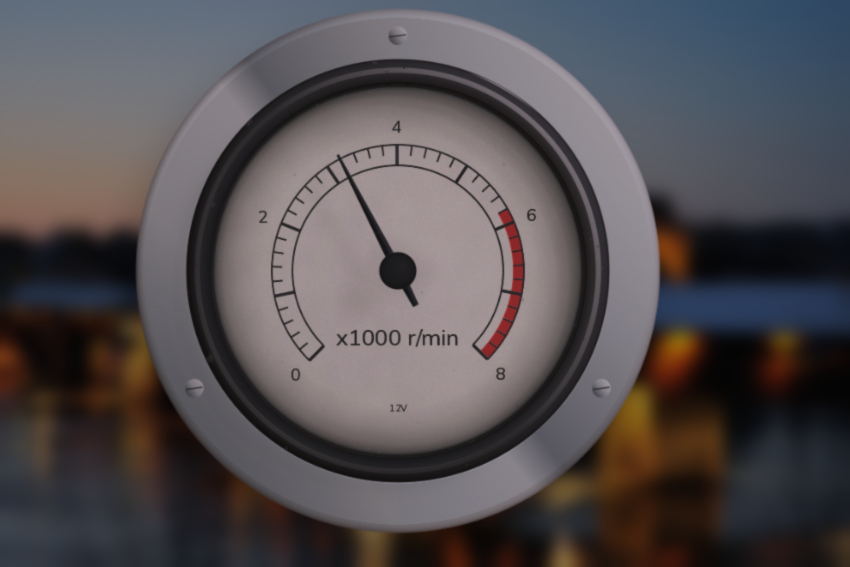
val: 3200
